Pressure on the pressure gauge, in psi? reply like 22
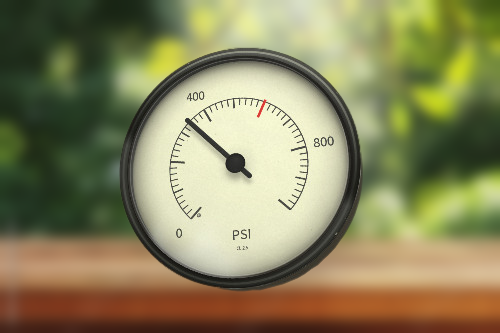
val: 340
